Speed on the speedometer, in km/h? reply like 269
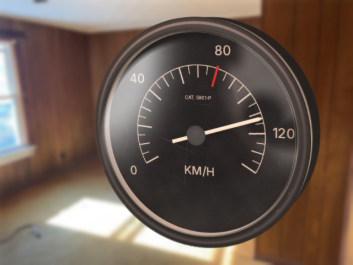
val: 112.5
